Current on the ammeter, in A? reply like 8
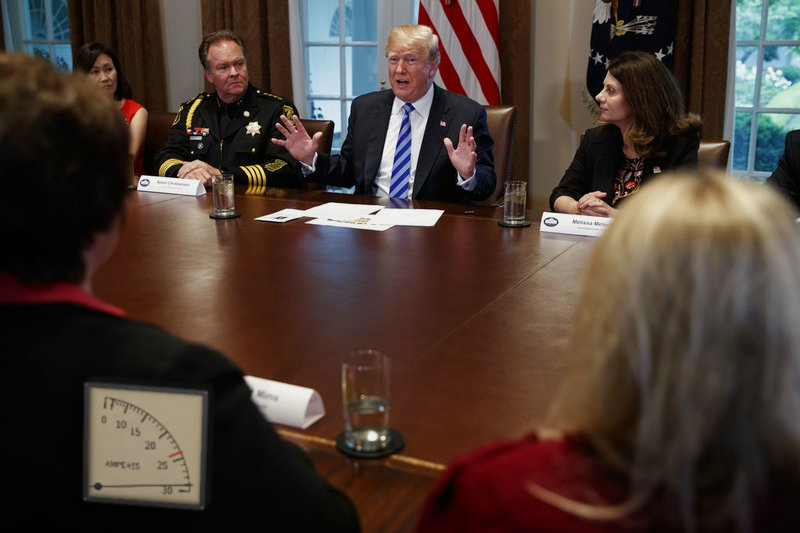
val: 29
